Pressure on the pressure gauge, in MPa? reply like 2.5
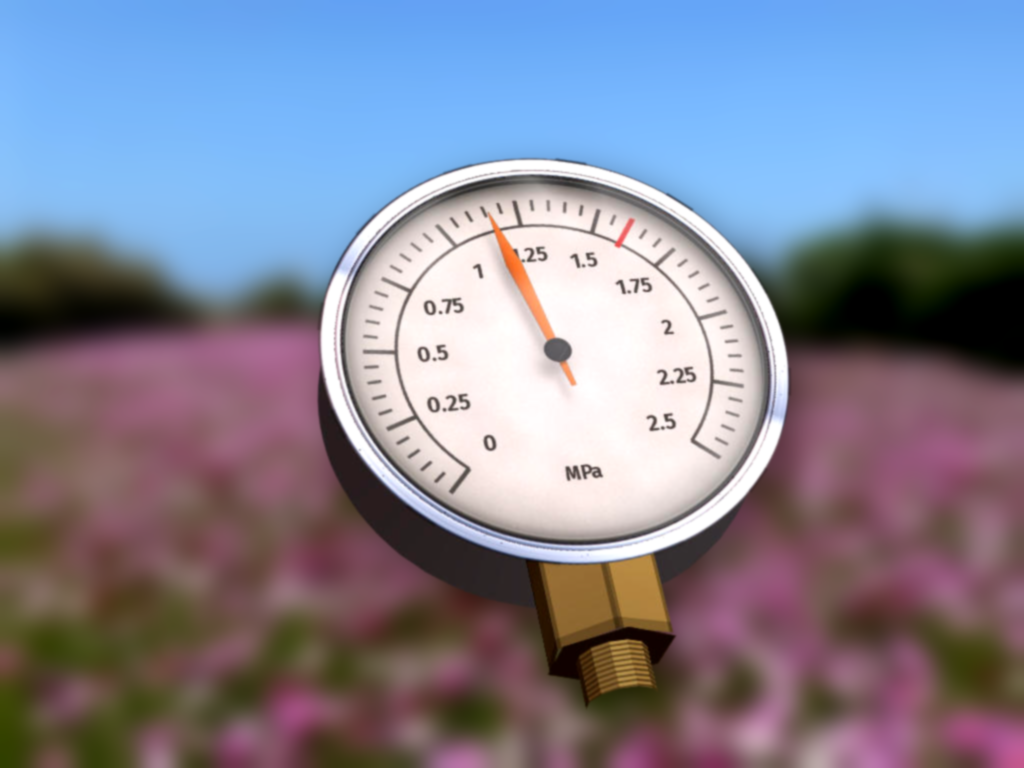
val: 1.15
